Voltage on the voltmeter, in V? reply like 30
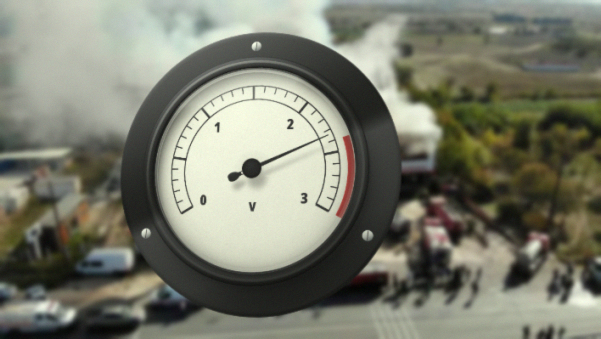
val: 2.35
